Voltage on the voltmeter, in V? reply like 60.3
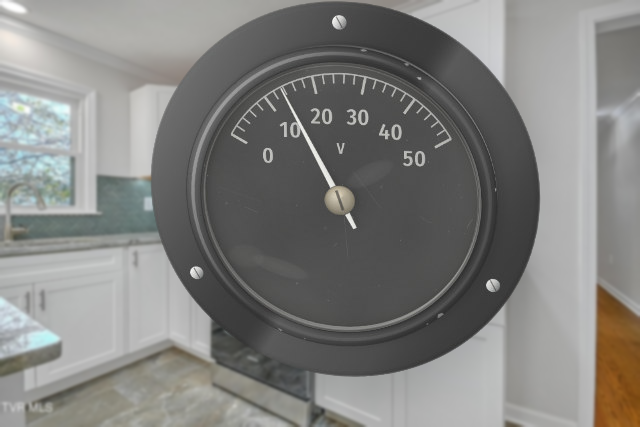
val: 14
